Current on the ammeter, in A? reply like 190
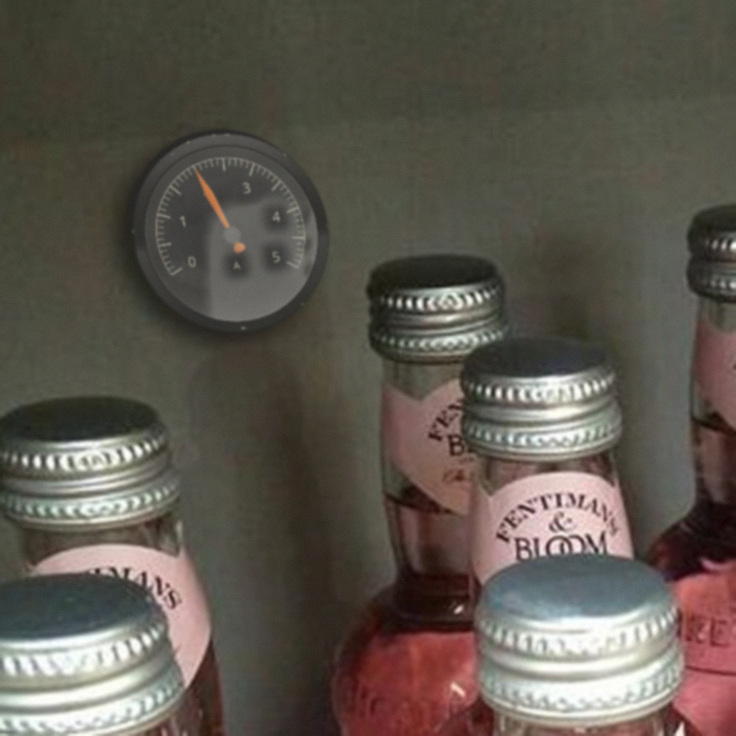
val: 2
